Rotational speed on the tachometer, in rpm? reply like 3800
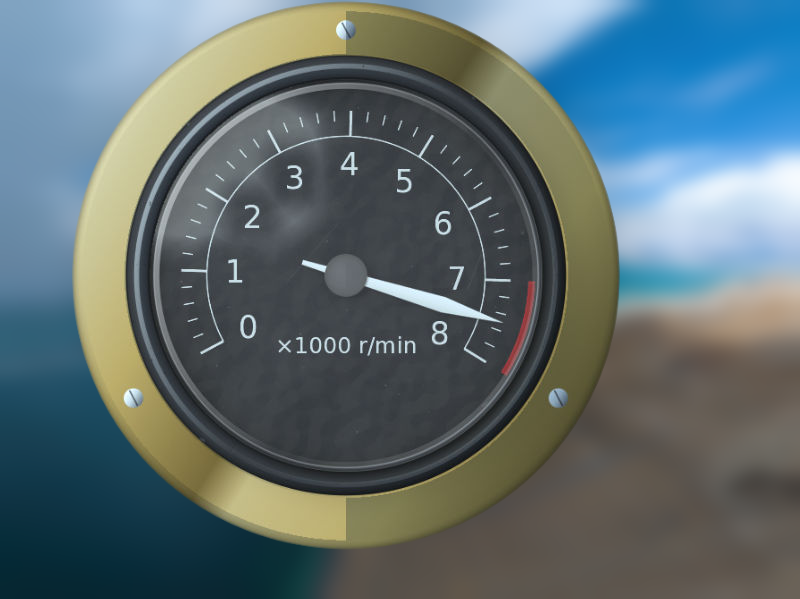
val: 7500
